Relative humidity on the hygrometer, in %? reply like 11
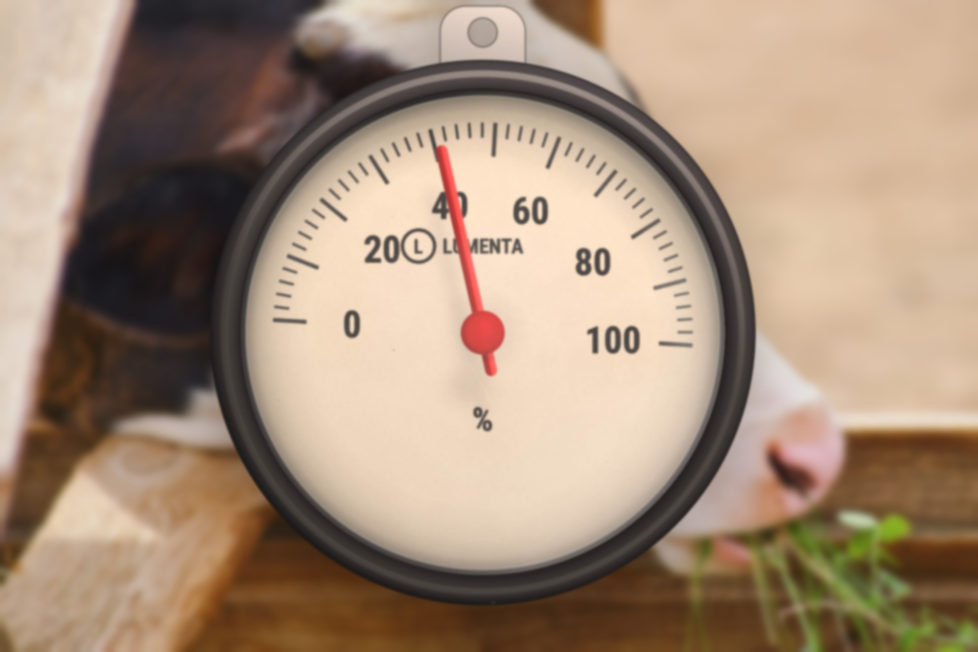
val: 41
